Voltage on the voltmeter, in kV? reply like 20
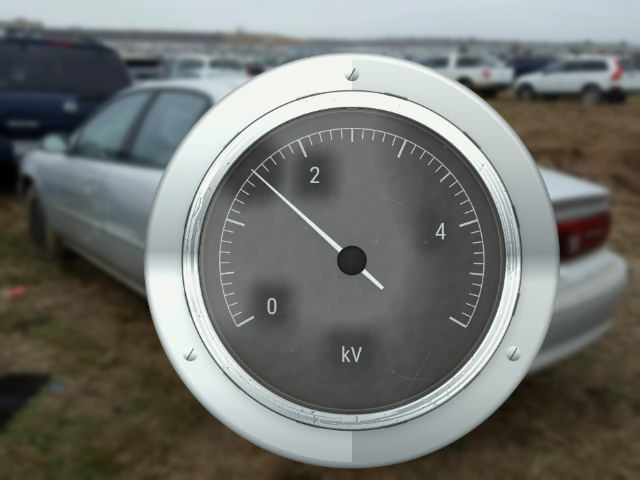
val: 1.5
